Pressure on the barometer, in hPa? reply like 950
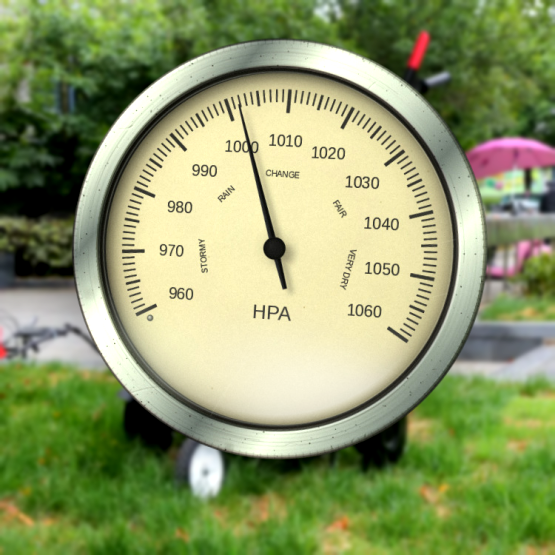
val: 1002
